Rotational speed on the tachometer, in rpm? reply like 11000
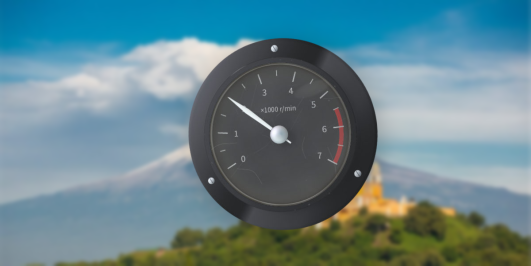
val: 2000
